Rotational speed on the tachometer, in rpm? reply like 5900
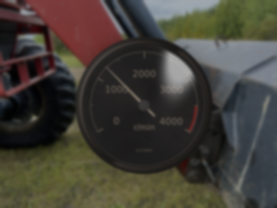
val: 1250
